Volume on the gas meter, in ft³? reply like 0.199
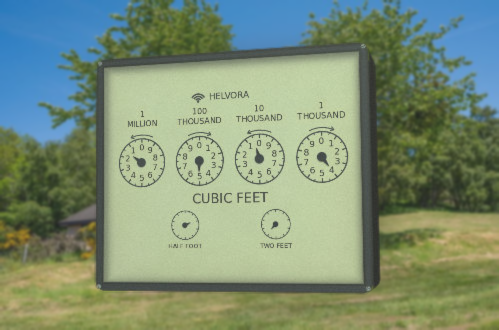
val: 150400
